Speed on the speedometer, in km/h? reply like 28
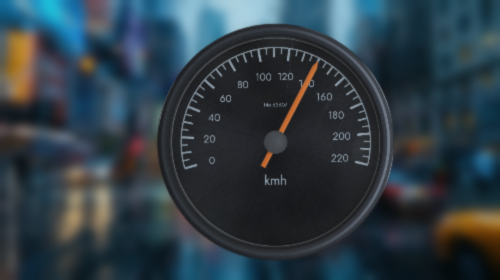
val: 140
